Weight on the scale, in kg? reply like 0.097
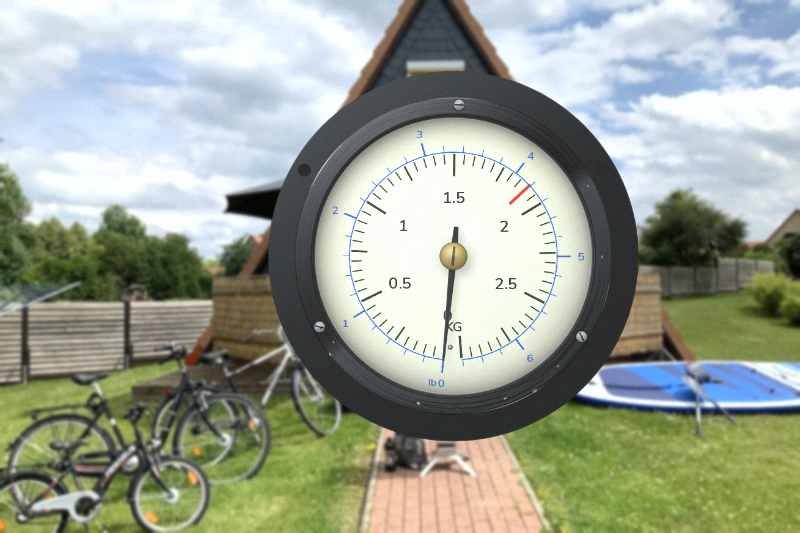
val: 0
